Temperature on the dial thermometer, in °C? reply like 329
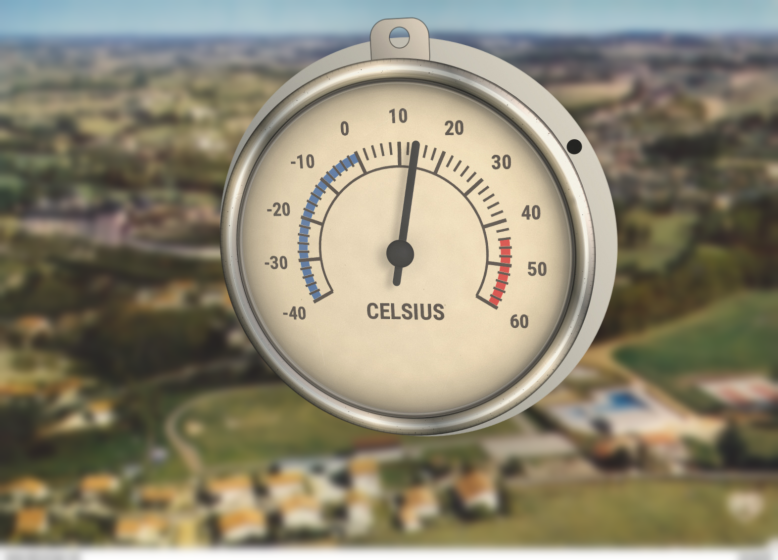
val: 14
